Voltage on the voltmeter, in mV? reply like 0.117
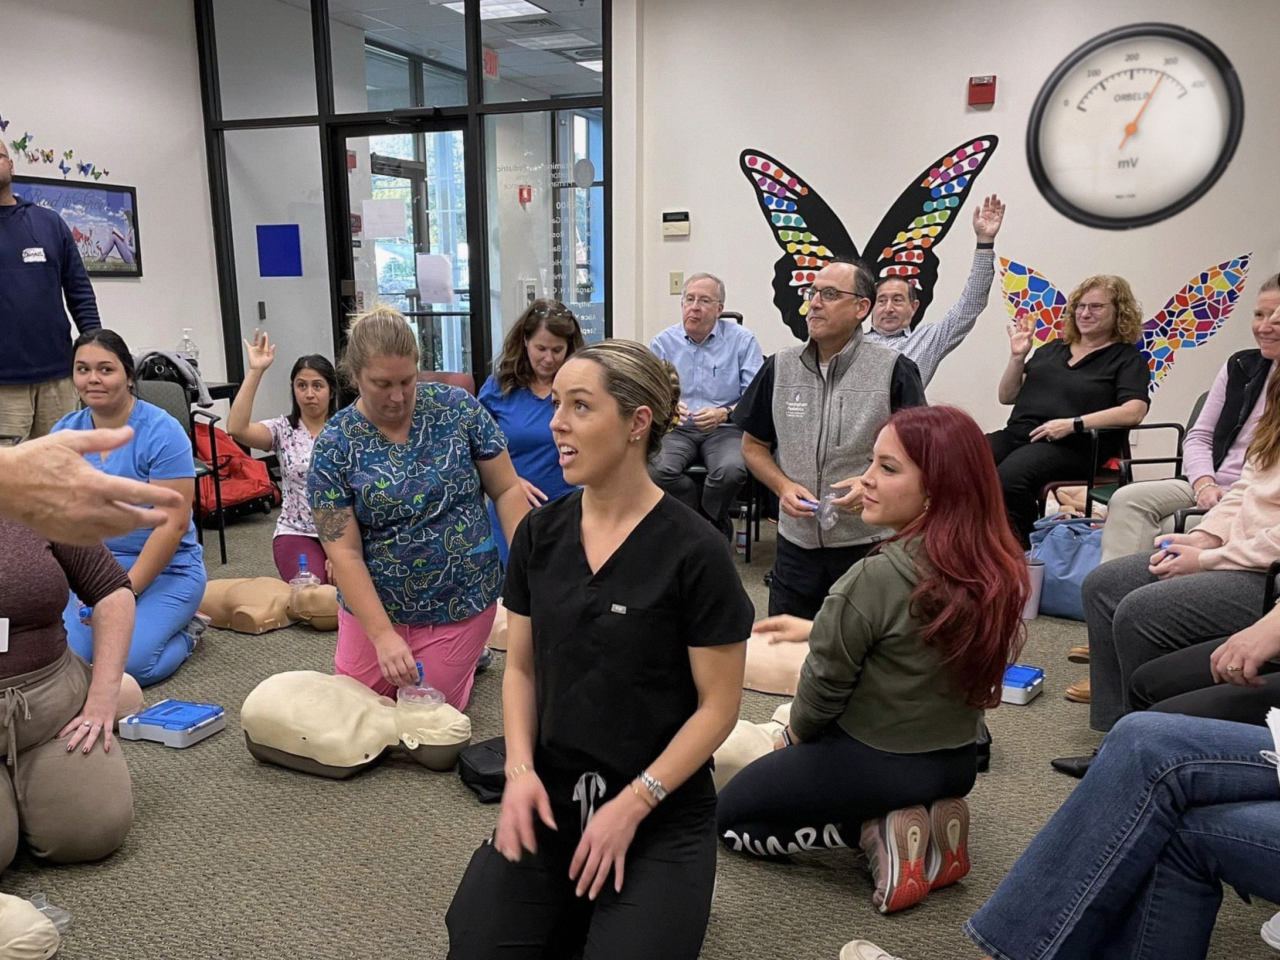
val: 300
